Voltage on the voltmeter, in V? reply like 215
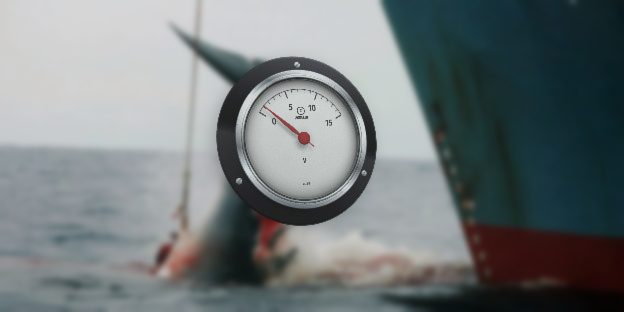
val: 1
